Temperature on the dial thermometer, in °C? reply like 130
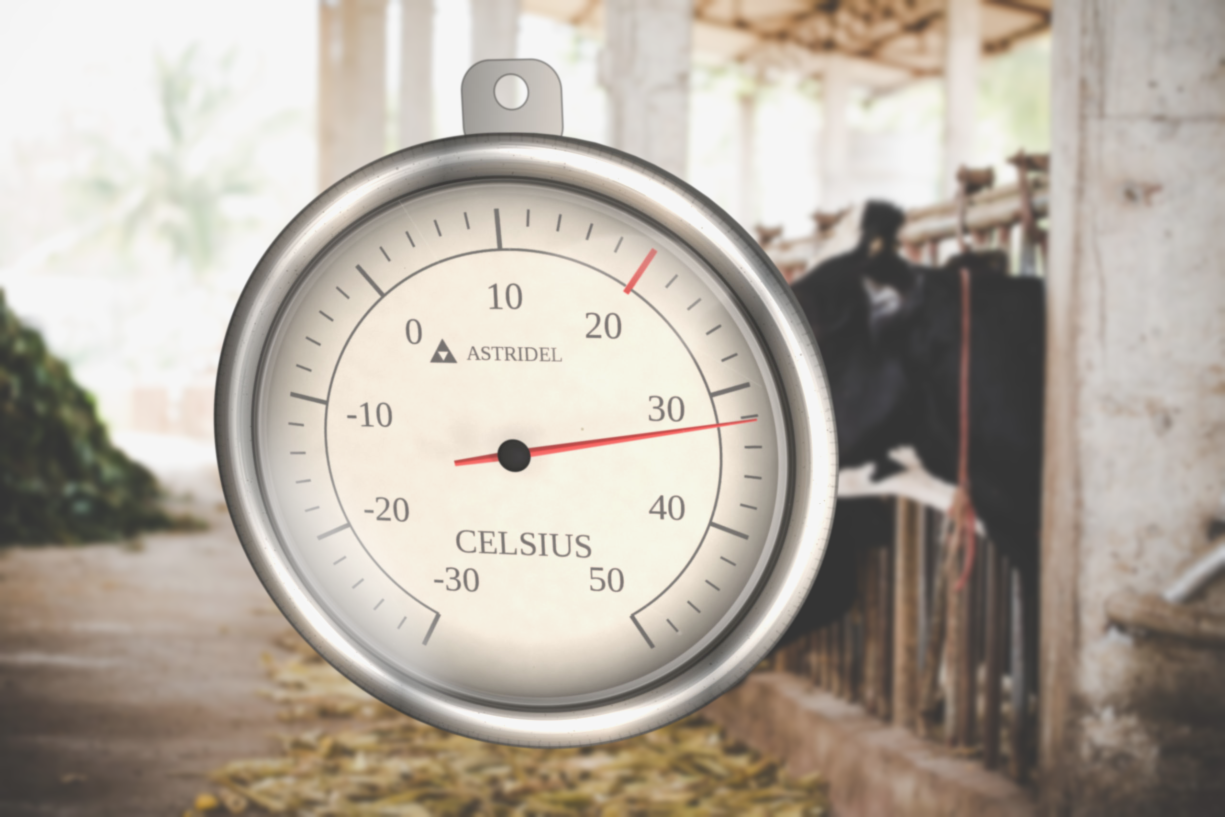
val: 32
